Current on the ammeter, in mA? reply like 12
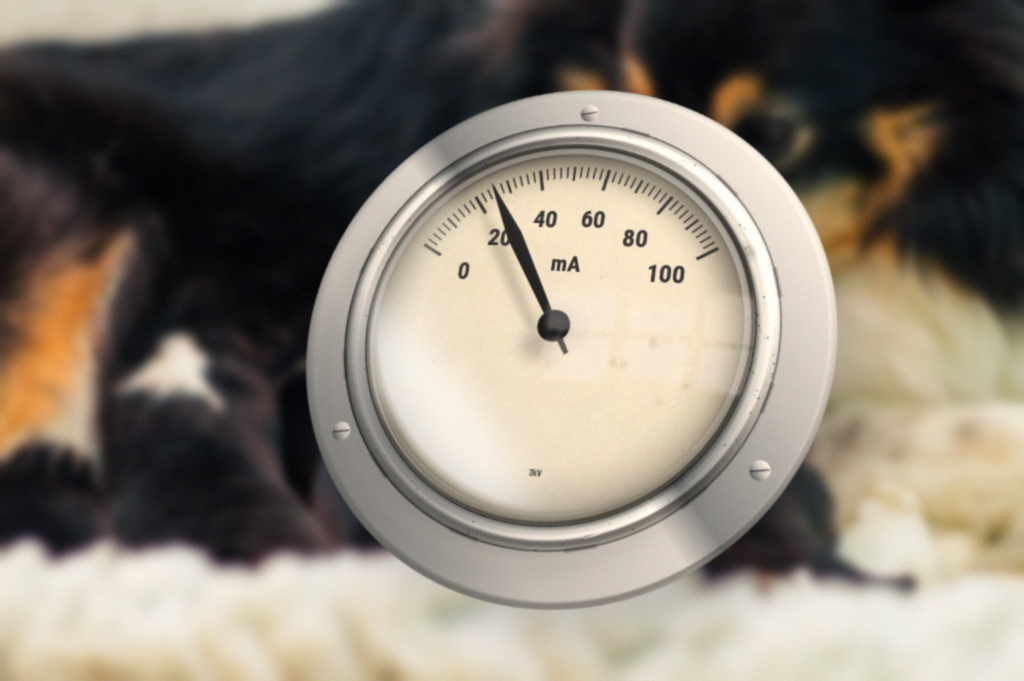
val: 26
